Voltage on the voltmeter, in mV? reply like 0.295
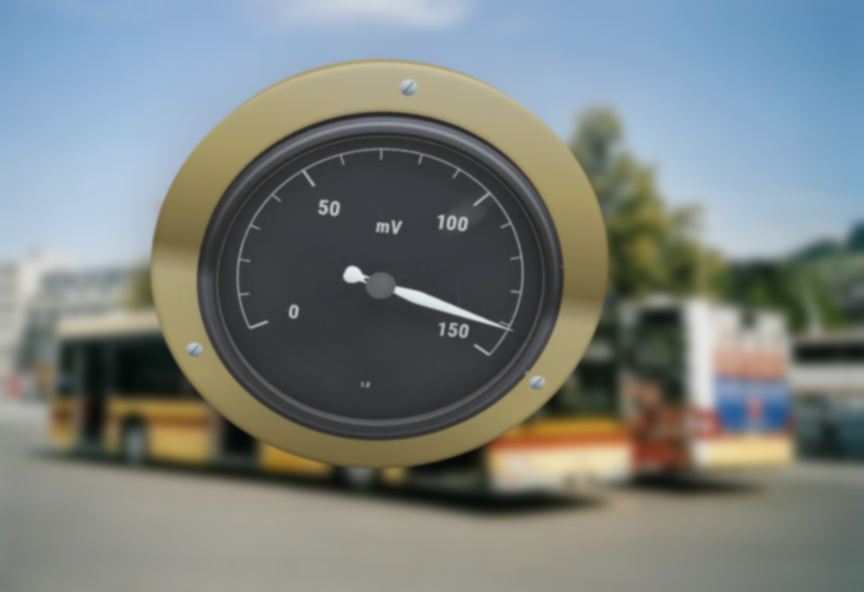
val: 140
